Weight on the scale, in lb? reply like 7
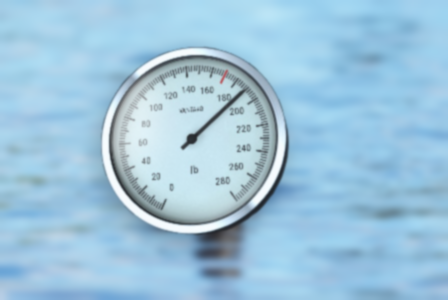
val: 190
